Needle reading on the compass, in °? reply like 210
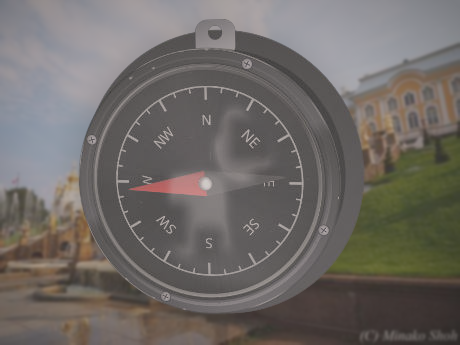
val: 265
